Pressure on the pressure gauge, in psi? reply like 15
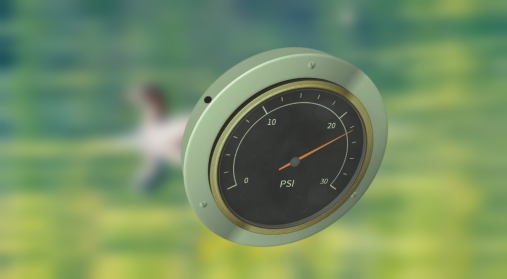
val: 22
